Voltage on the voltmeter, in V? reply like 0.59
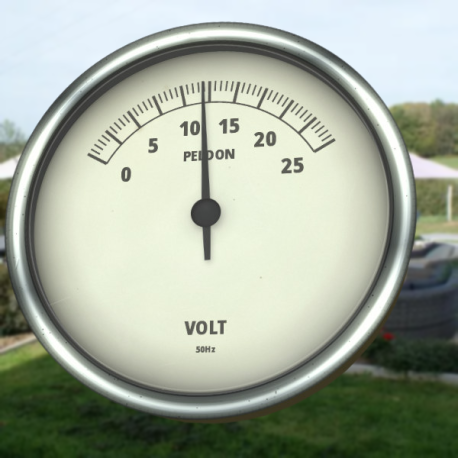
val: 12
